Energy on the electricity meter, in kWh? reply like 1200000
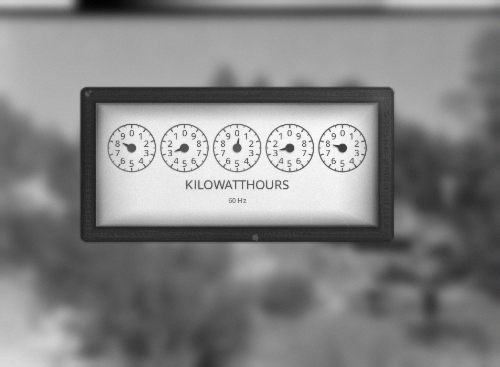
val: 83028
